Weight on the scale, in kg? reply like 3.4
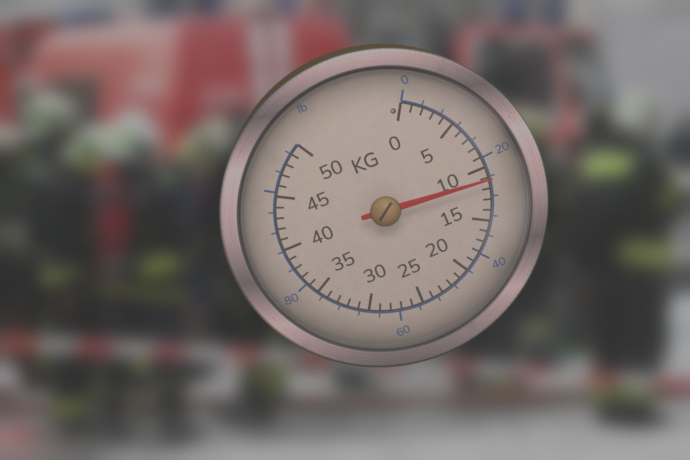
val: 11
